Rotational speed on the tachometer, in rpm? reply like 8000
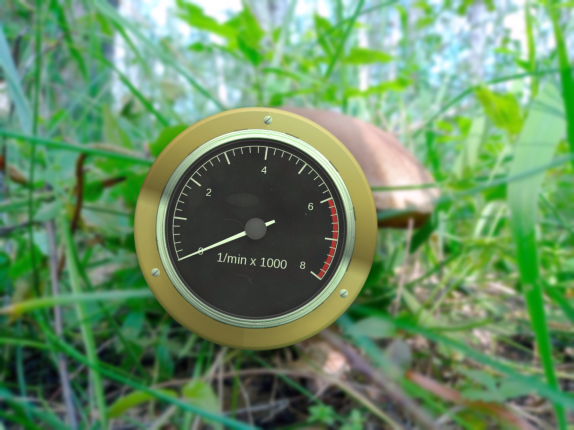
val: 0
